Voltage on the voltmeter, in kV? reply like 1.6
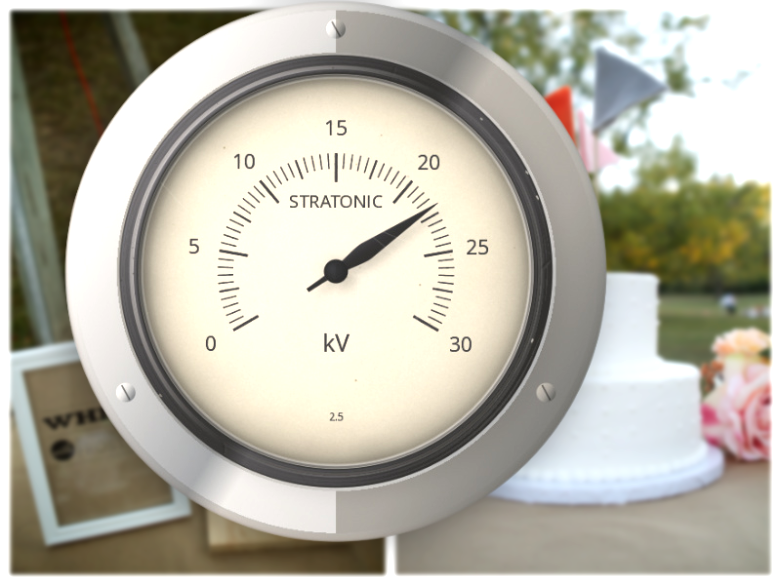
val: 22
